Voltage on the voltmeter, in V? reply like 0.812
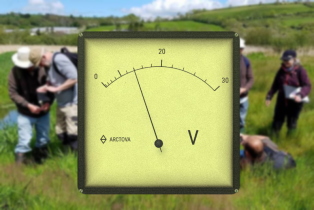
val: 14
